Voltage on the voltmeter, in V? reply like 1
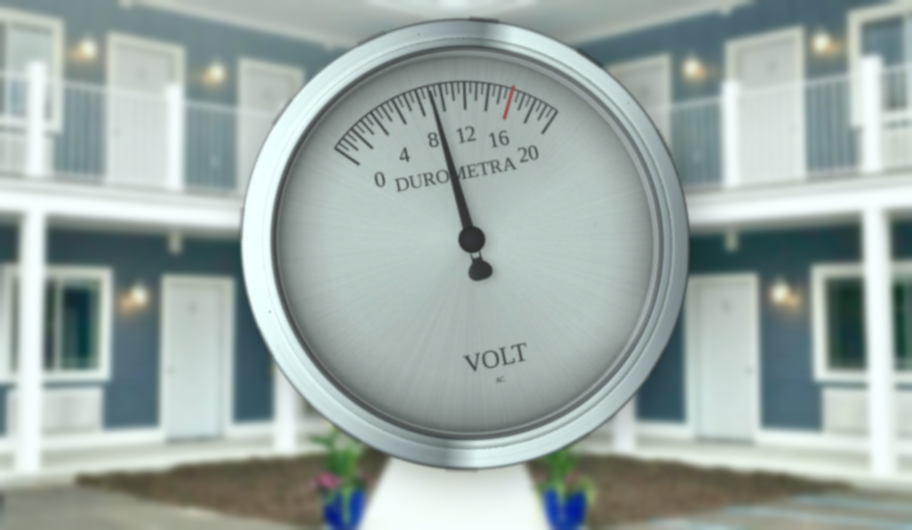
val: 9
